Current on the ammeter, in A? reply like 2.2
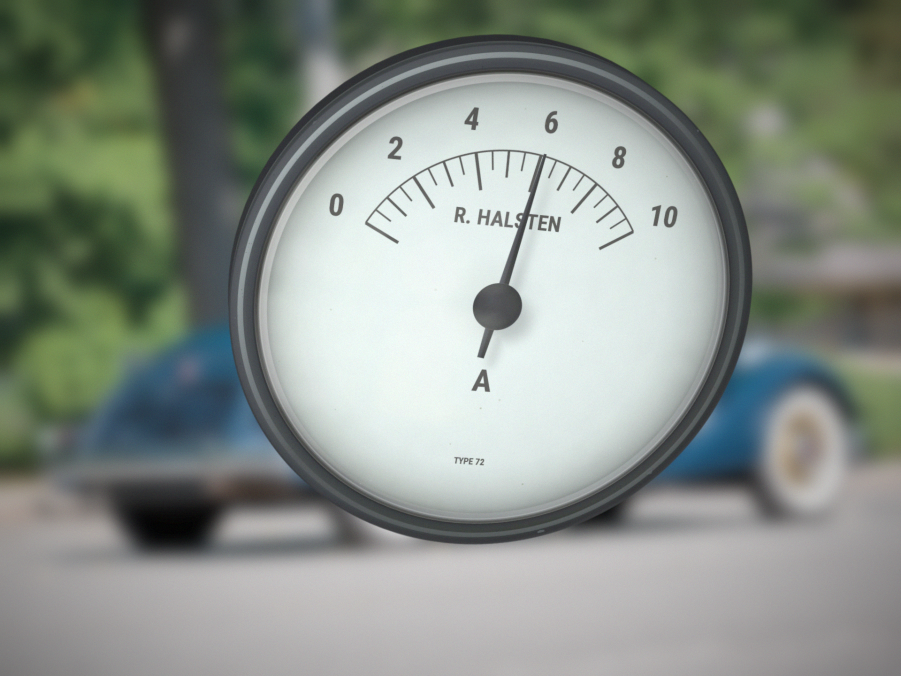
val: 6
